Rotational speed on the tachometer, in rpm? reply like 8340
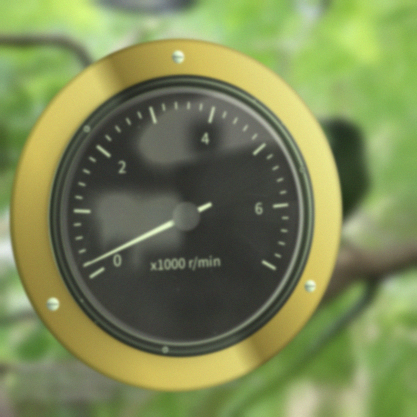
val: 200
